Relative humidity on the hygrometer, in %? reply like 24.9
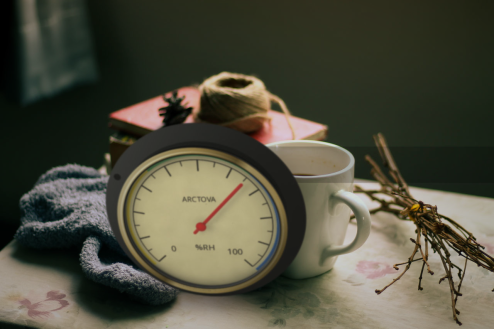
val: 65
